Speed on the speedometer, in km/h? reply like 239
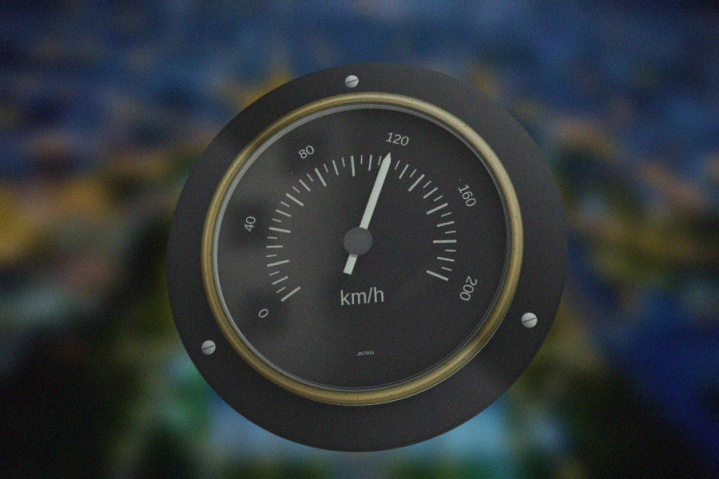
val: 120
